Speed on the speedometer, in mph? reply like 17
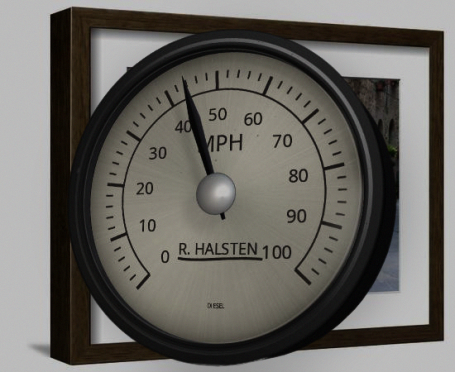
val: 44
